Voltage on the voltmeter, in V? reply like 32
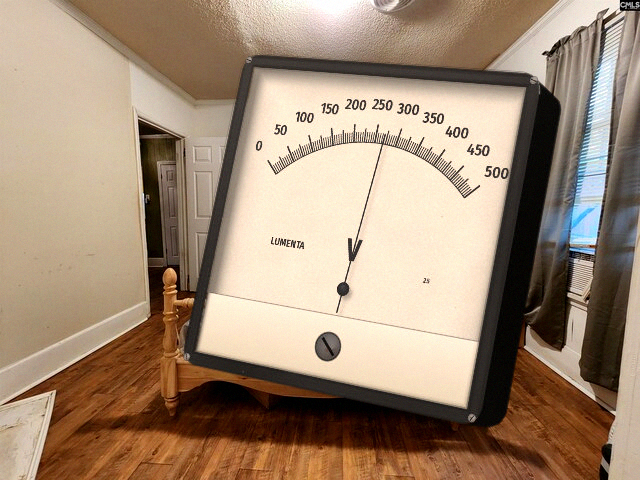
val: 275
